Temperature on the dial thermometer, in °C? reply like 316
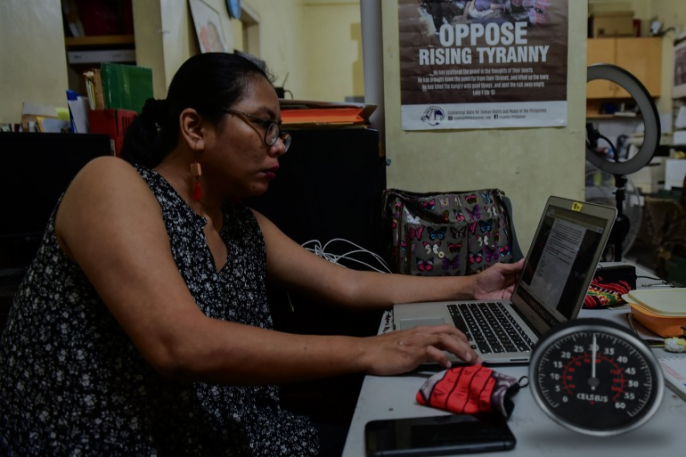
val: 30
